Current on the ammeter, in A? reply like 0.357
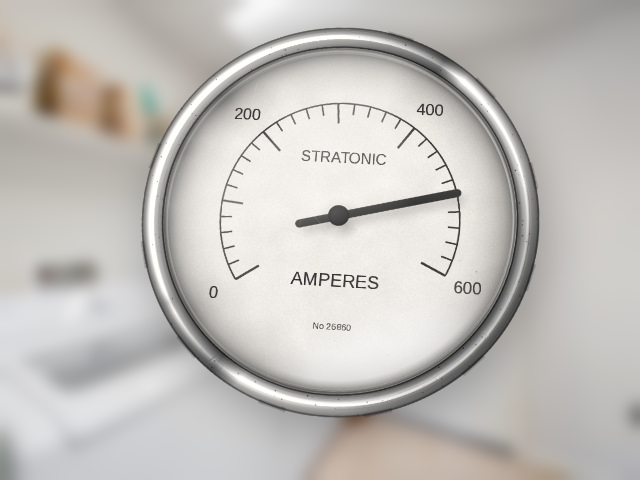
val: 500
